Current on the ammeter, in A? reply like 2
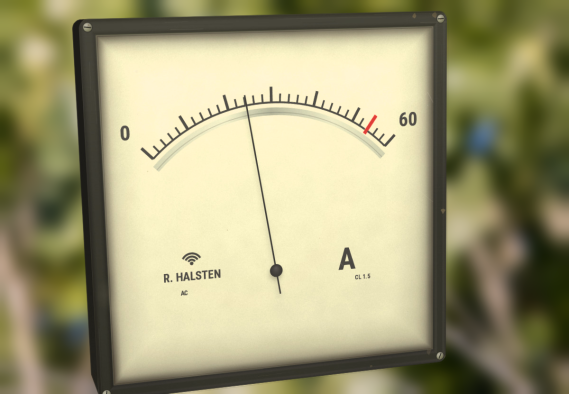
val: 24
